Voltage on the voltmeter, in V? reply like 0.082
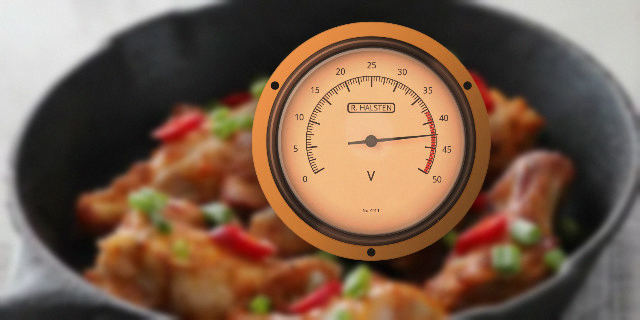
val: 42.5
